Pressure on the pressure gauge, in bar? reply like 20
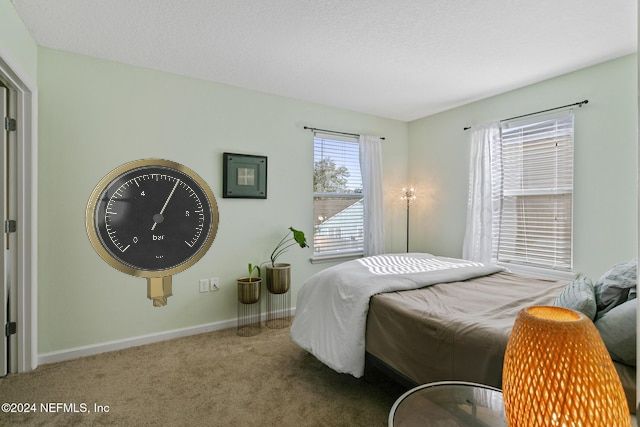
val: 6
